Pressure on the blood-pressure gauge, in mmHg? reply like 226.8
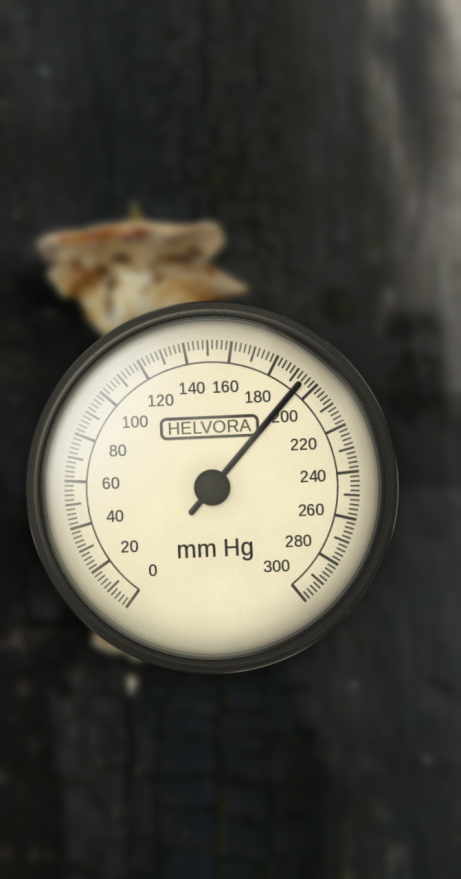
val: 194
